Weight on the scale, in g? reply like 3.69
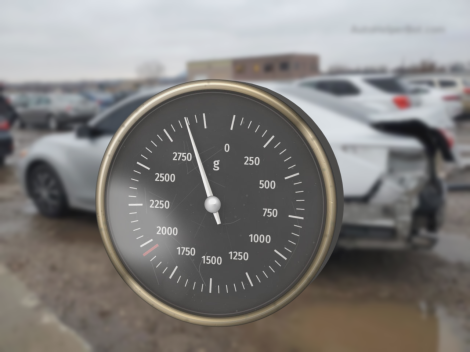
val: 2900
